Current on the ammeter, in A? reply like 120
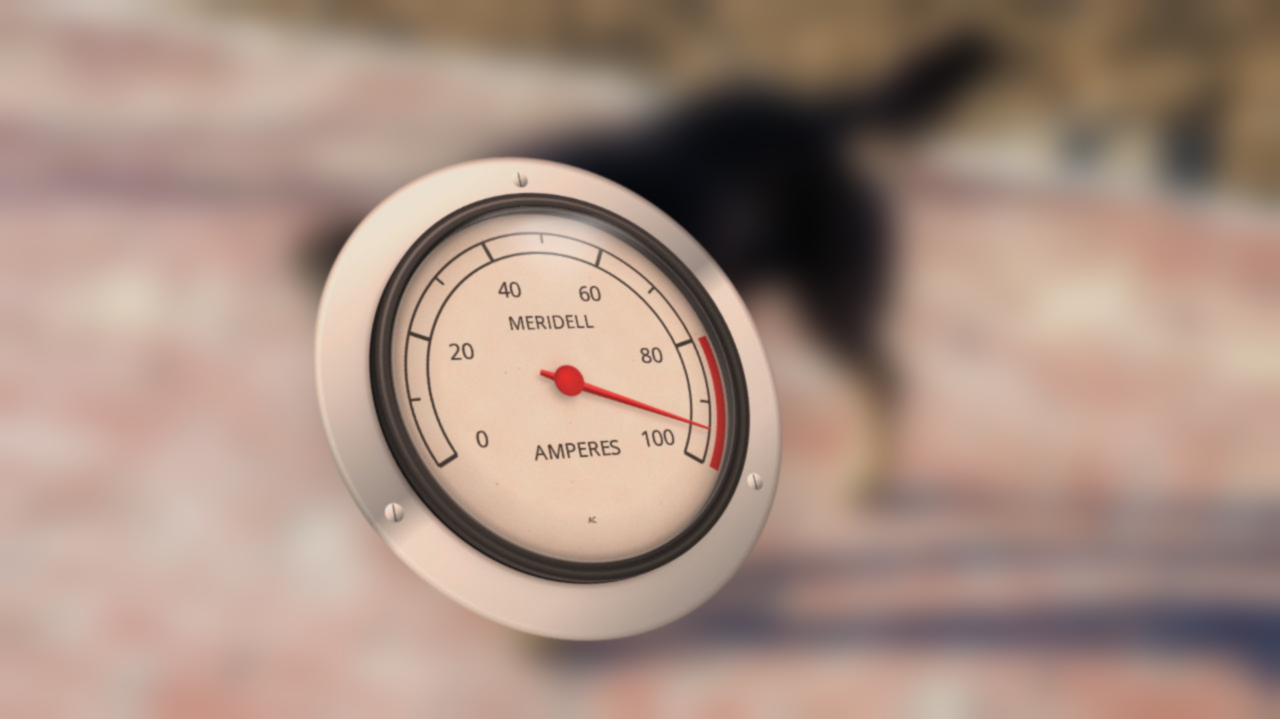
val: 95
